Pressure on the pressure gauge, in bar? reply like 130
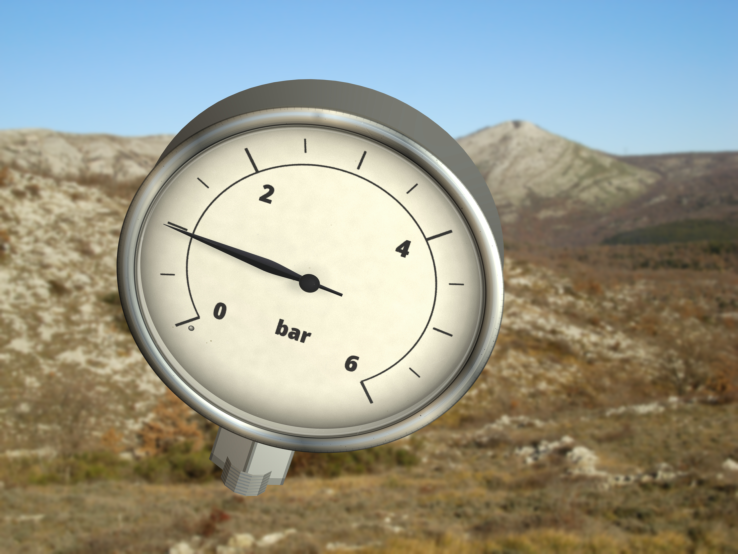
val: 1
